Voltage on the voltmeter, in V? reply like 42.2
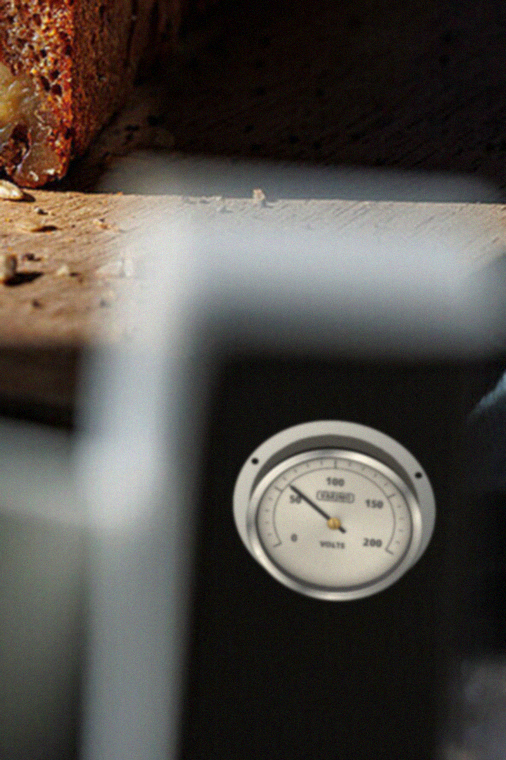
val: 60
